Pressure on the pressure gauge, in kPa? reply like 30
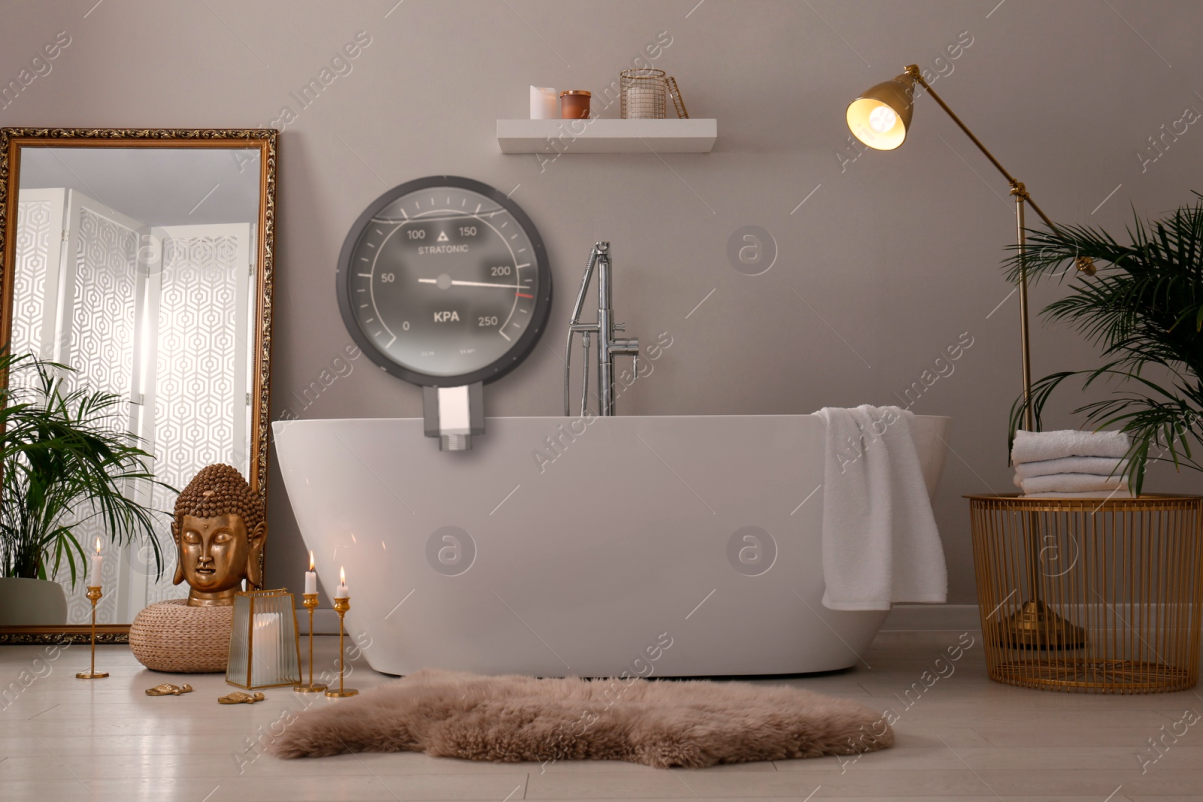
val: 215
